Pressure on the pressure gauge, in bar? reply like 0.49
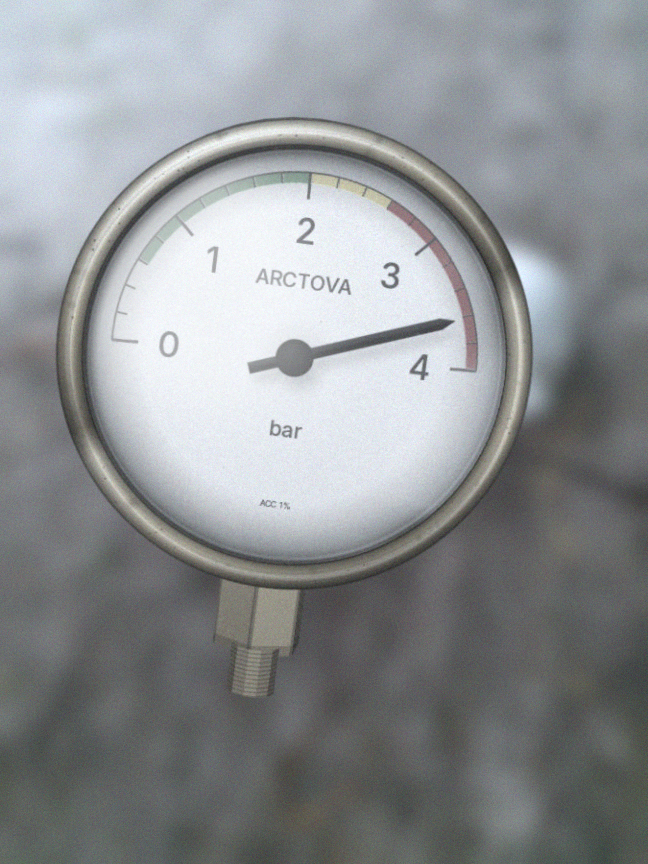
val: 3.6
